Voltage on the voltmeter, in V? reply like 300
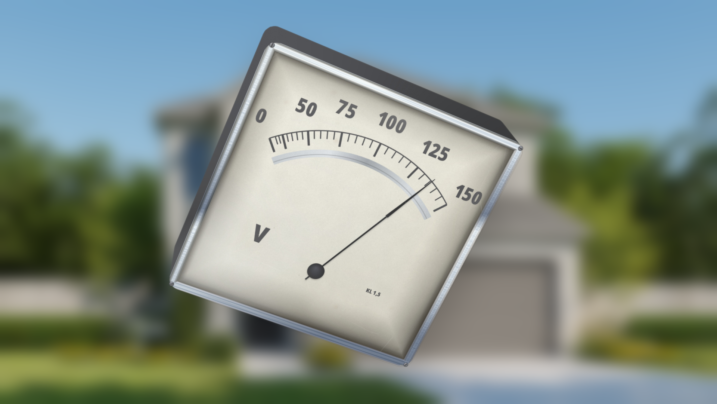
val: 135
